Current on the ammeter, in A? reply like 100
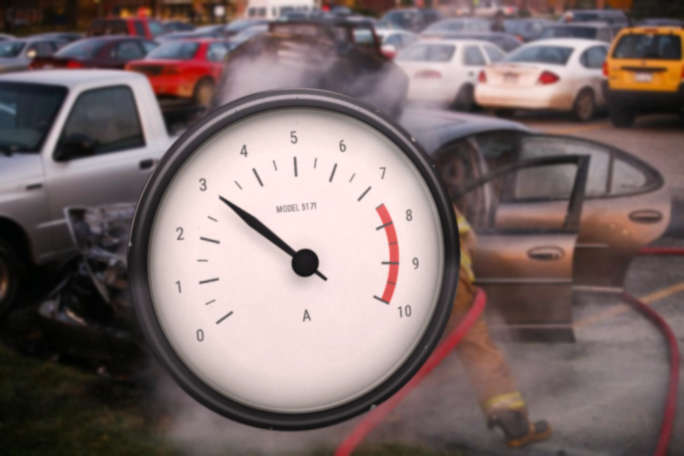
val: 3
